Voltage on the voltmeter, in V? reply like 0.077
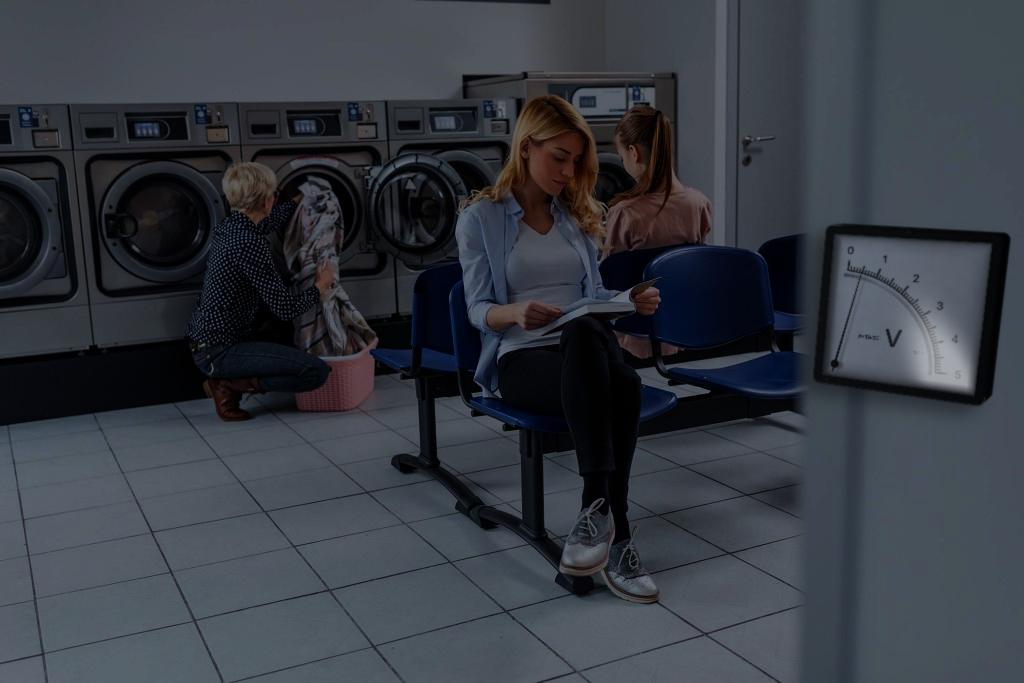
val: 0.5
